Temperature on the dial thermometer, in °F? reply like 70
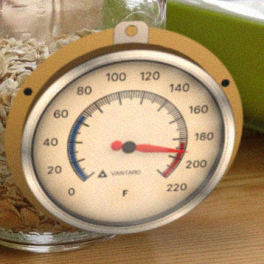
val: 190
